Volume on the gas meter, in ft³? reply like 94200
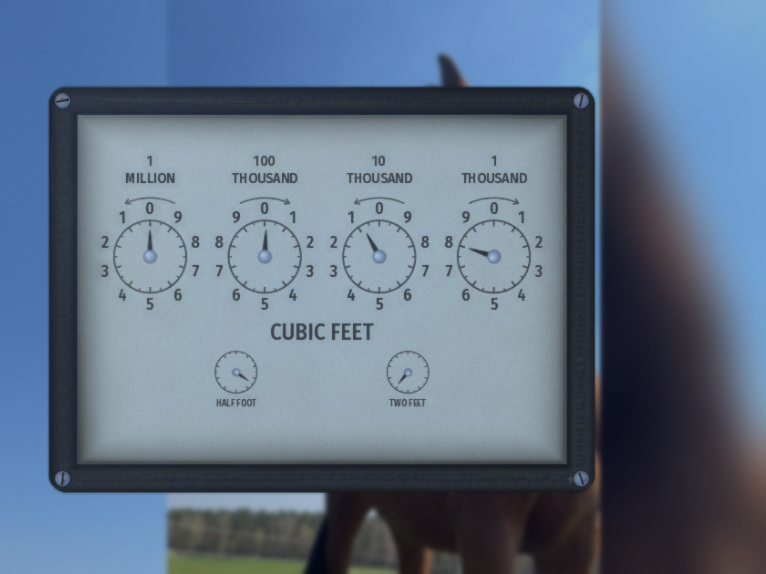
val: 800
